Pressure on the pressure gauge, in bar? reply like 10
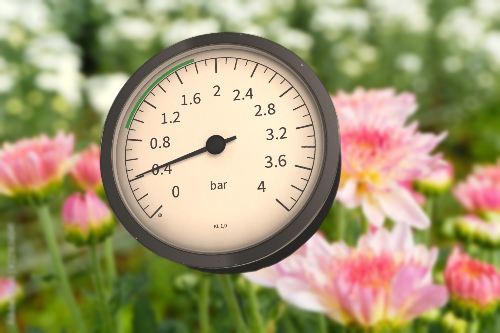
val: 0.4
